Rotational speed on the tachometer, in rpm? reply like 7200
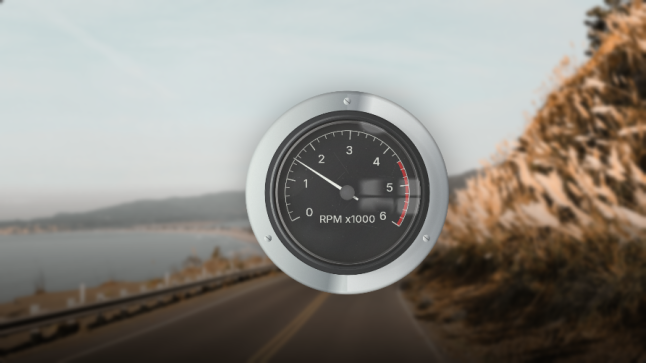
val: 1500
